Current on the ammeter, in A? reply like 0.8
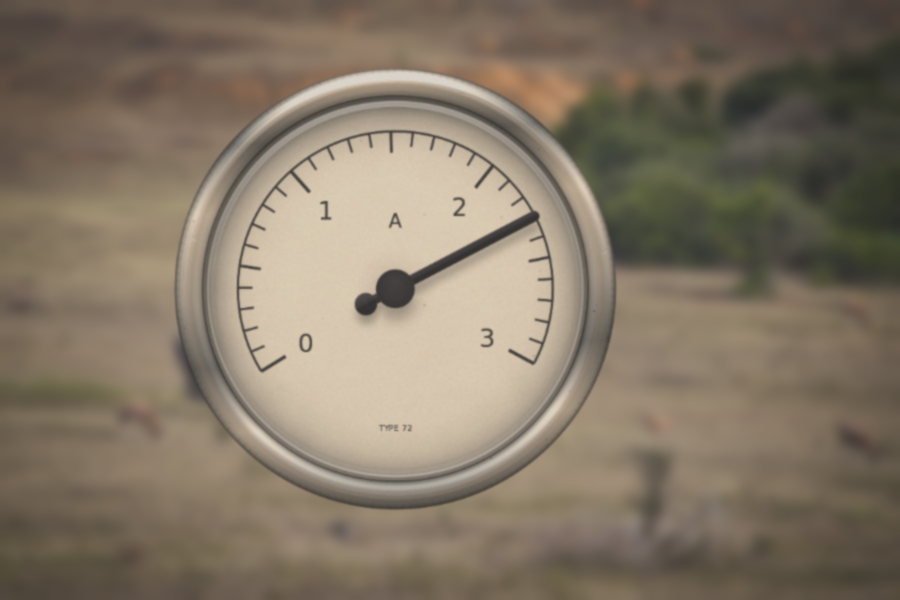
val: 2.3
